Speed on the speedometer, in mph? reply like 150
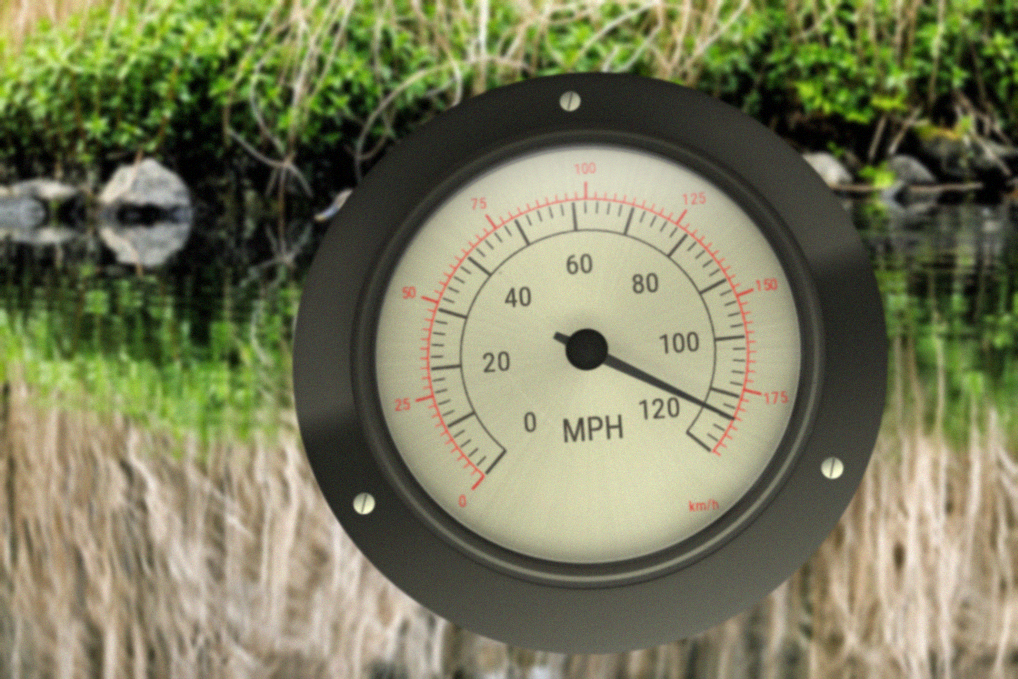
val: 114
